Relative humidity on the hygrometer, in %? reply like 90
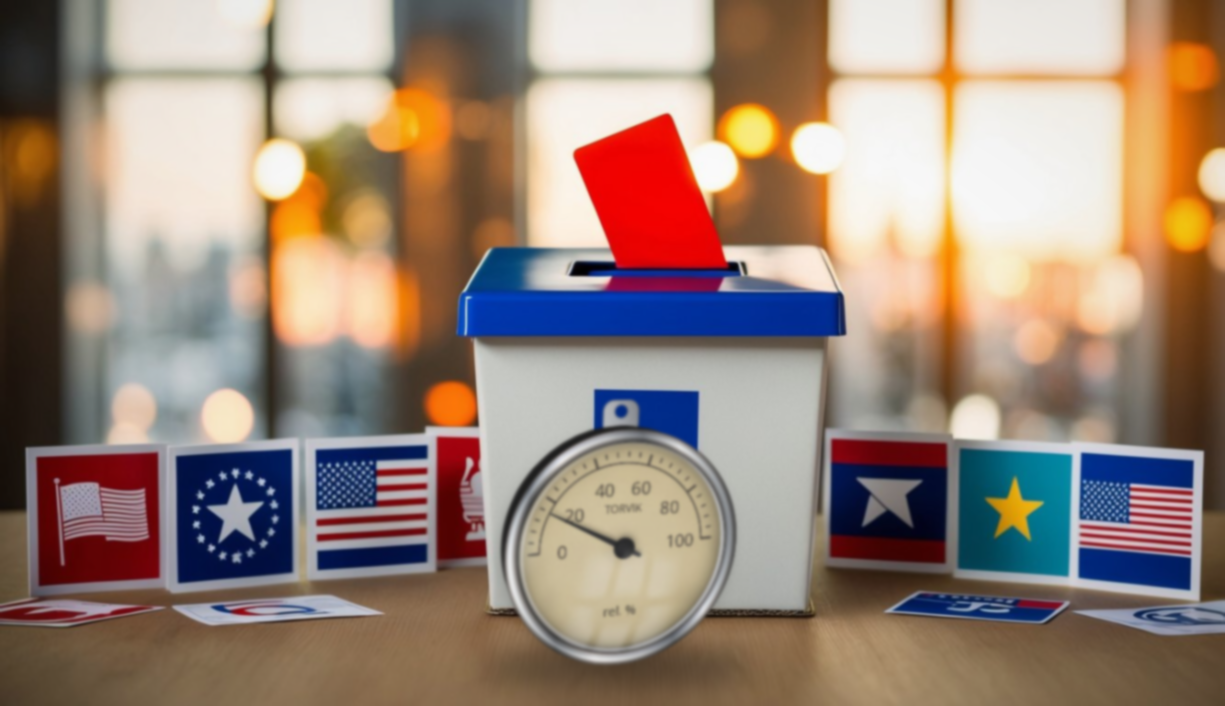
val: 16
